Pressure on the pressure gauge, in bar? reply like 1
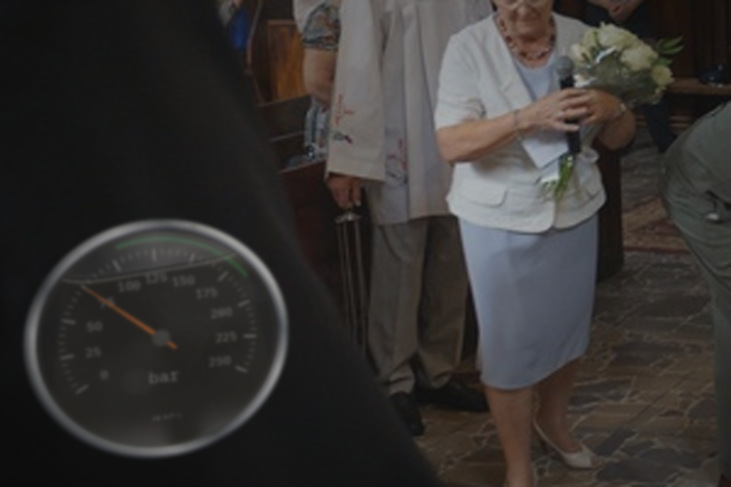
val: 75
